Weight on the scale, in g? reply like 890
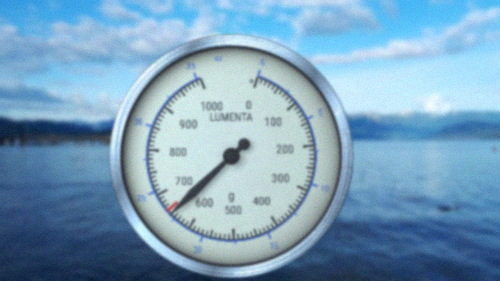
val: 650
